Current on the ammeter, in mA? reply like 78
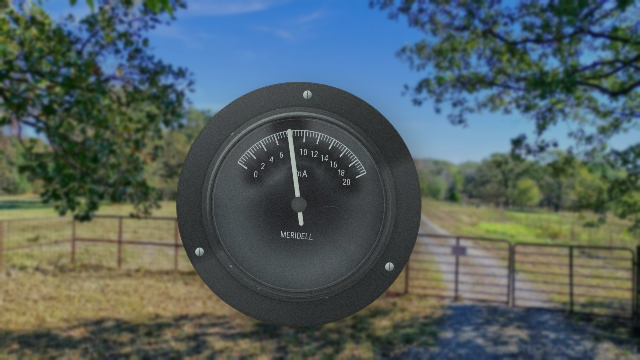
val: 8
